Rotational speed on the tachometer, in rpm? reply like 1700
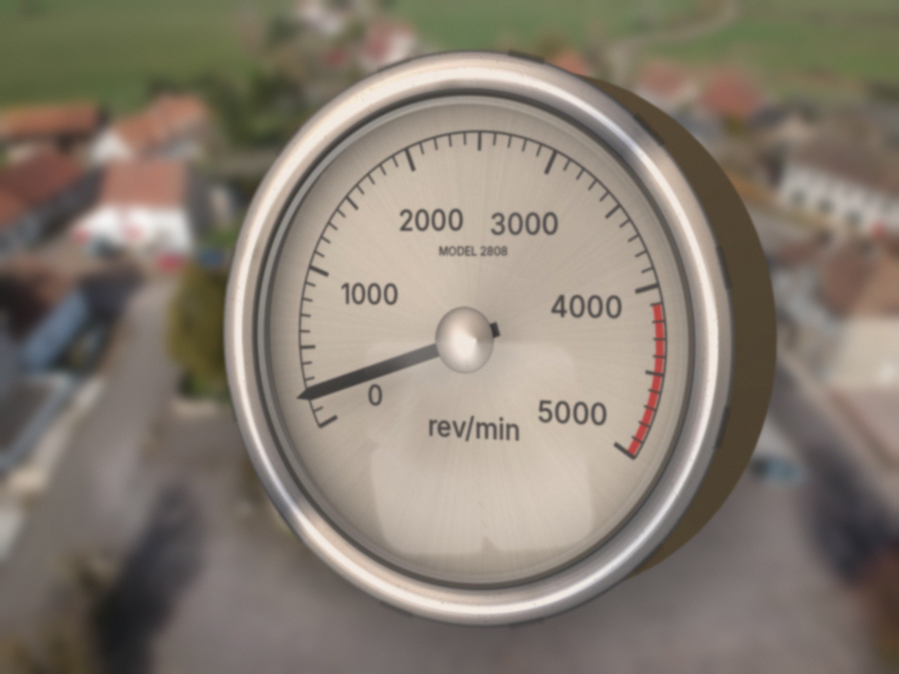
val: 200
